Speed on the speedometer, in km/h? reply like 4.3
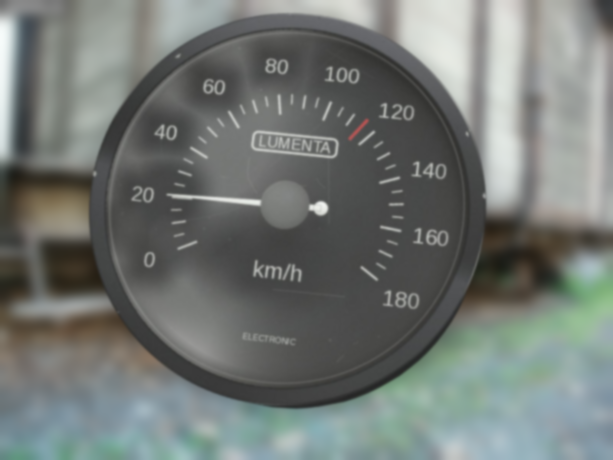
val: 20
